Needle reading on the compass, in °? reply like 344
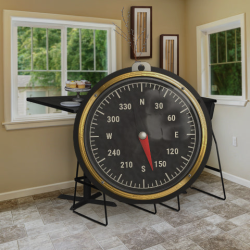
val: 165
